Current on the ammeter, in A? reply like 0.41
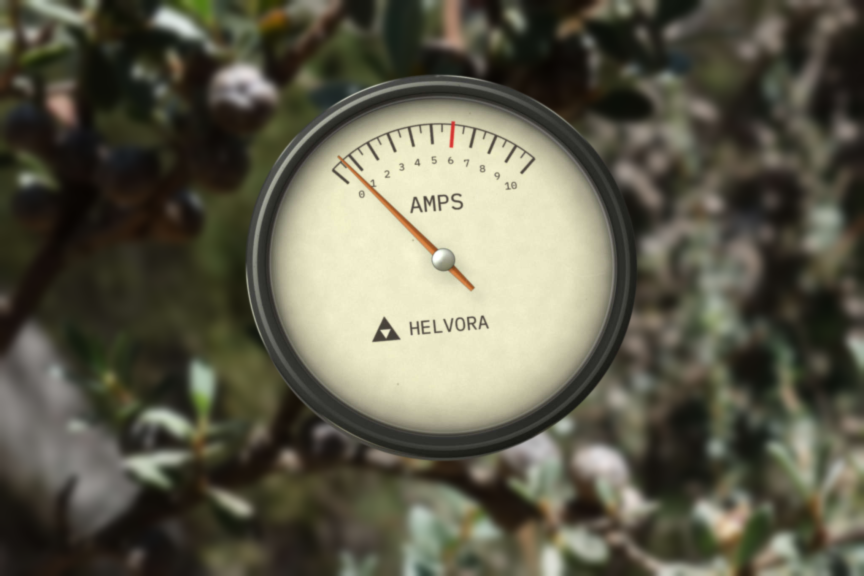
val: 0.5
